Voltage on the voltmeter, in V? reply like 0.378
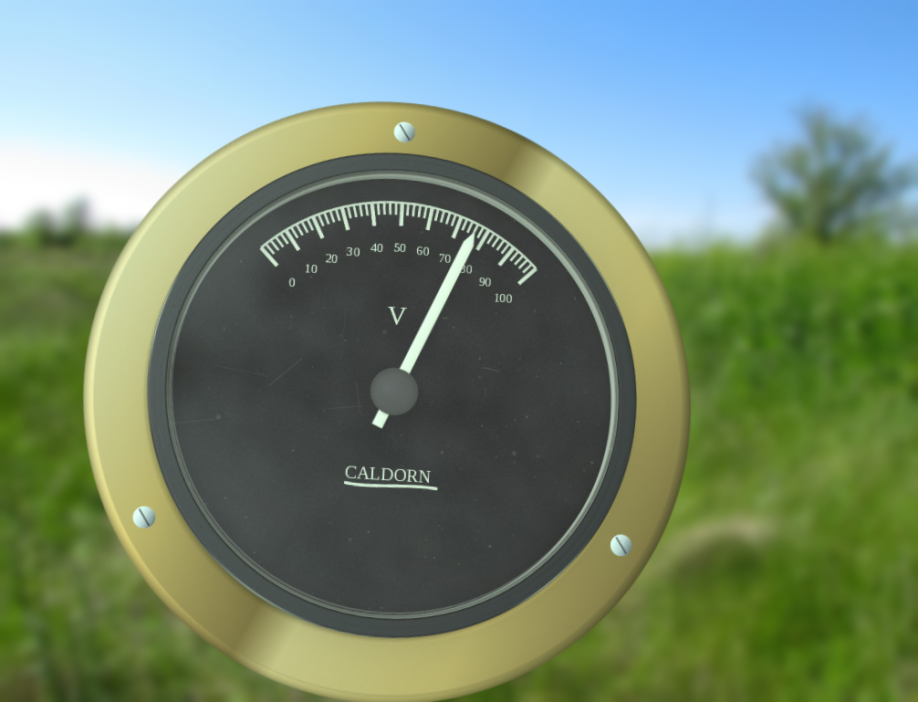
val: 76
